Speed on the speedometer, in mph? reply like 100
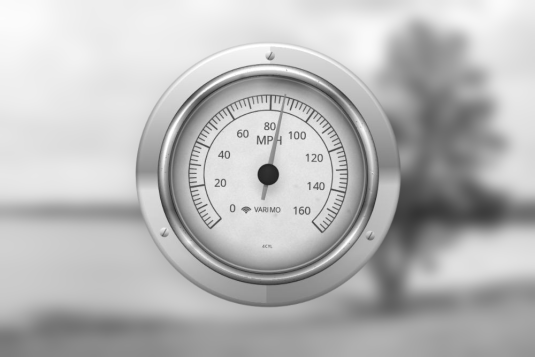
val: 86
